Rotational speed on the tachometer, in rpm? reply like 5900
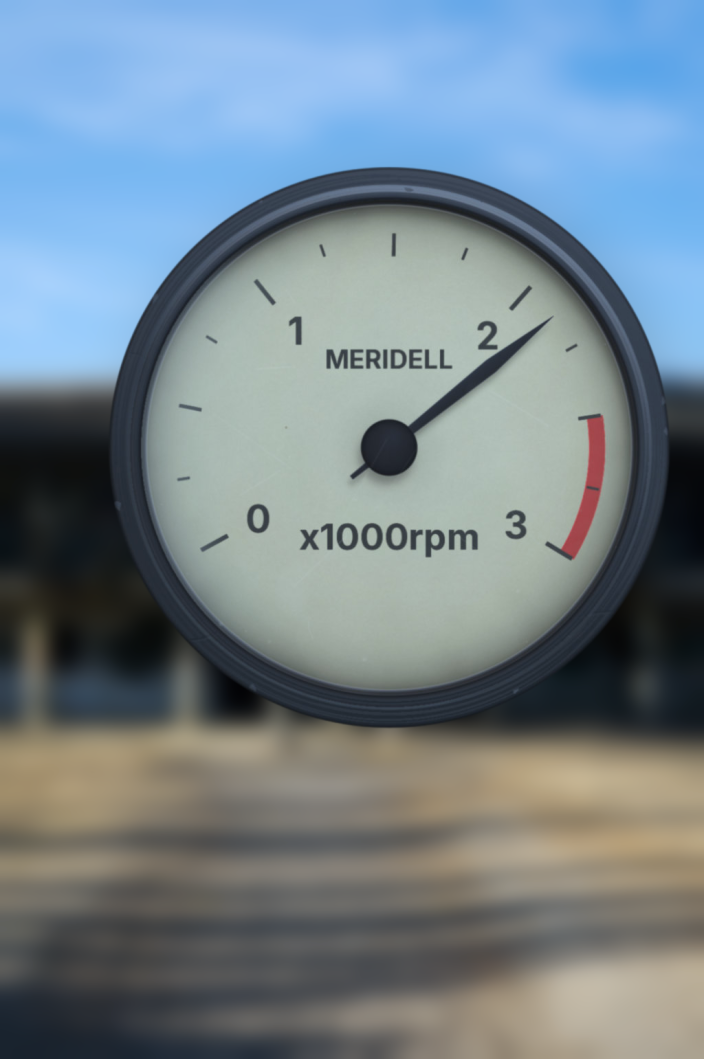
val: 2125
